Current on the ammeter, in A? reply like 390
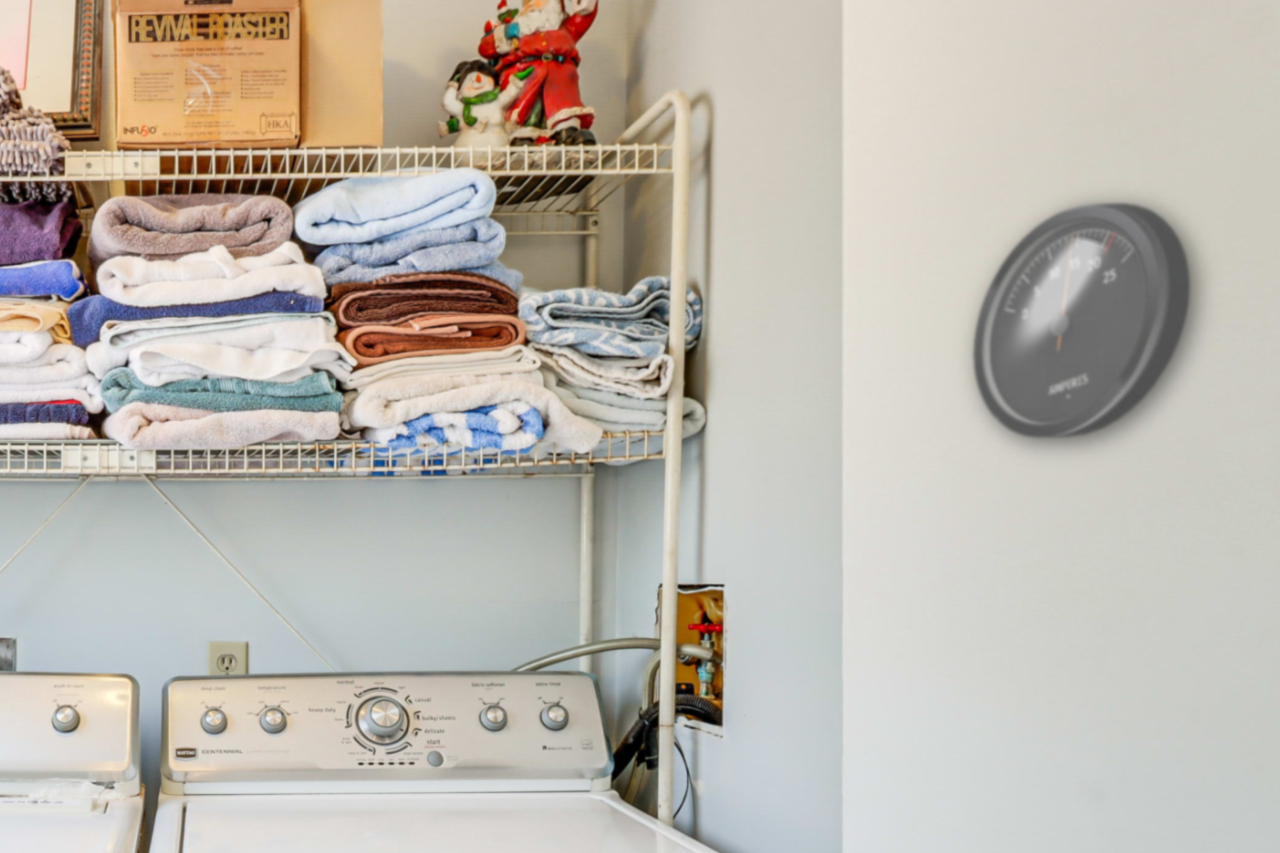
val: 15
